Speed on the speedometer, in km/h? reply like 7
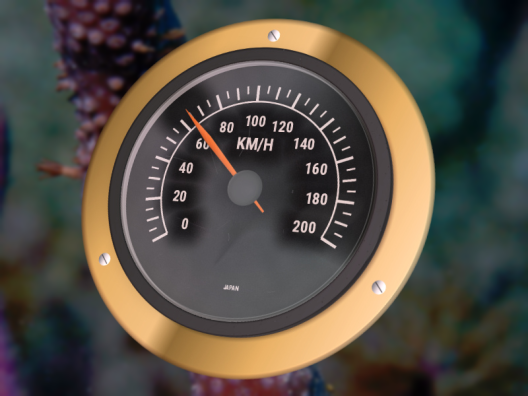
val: 65
